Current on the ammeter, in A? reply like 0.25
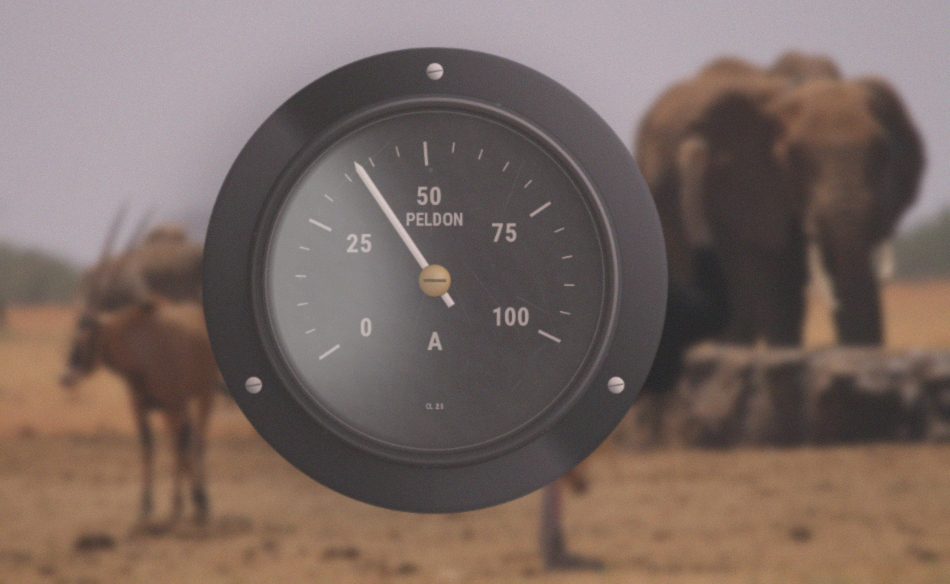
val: 37.5
